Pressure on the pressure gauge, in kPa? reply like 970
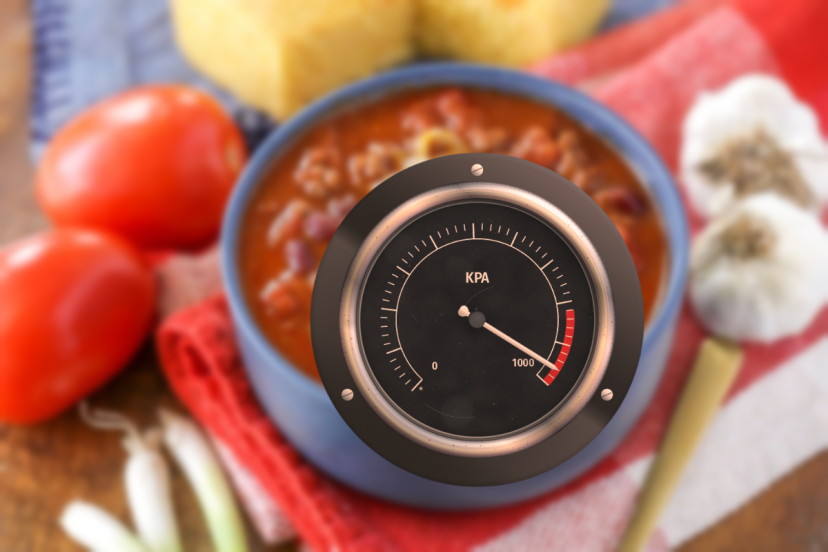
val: 960
